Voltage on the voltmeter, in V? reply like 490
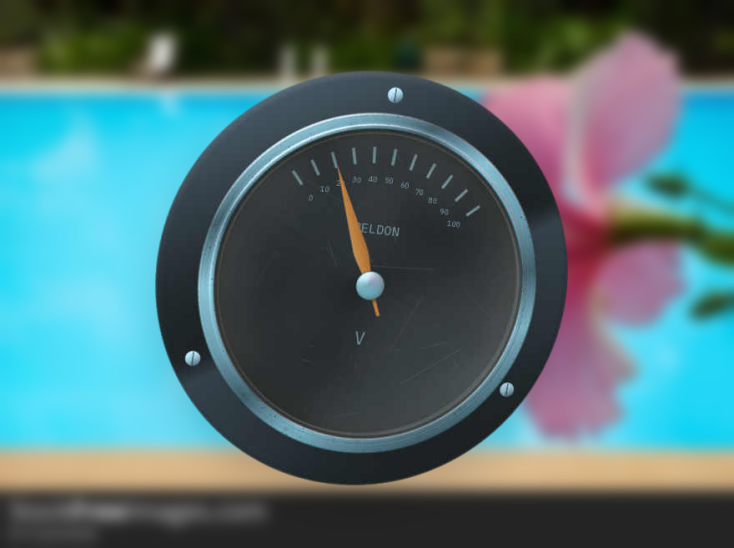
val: 20
